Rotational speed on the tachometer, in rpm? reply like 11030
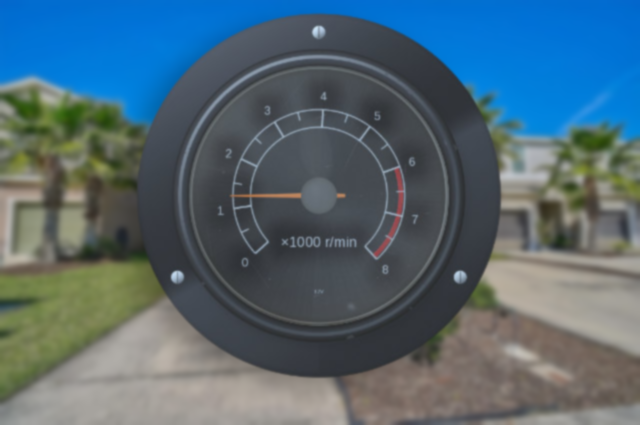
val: 1250
